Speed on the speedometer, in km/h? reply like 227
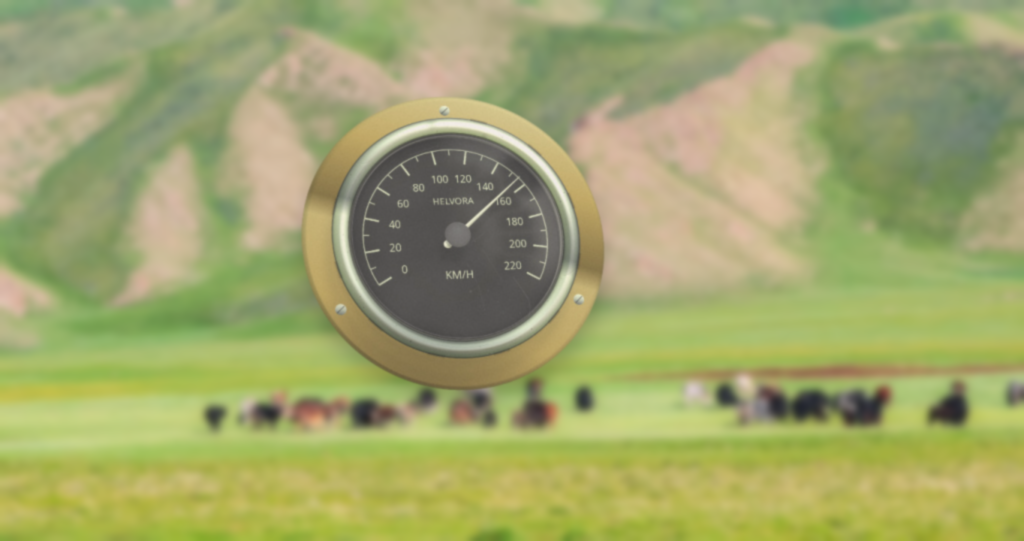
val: 155
